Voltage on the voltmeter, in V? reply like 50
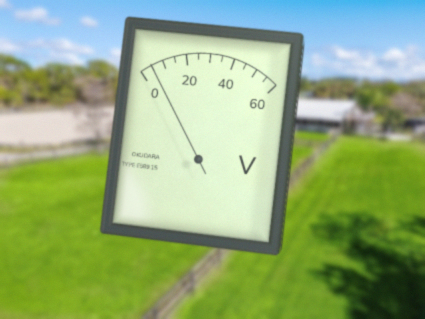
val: 5
